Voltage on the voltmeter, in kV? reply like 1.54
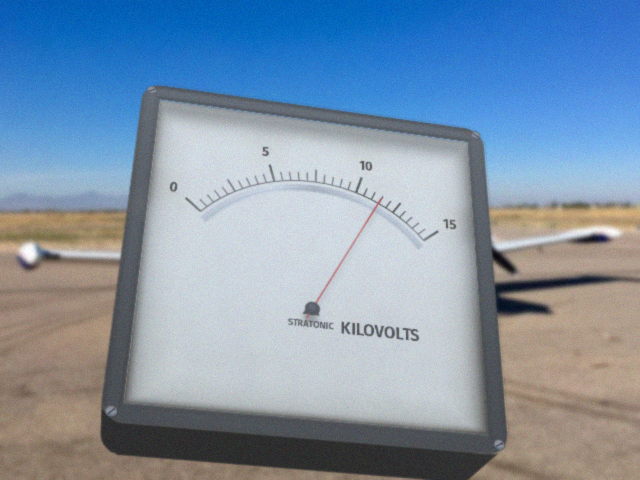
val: 11.5
